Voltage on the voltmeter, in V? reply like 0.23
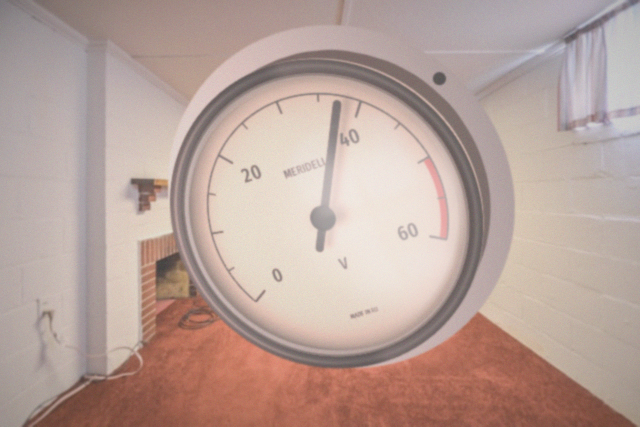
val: 37.5
